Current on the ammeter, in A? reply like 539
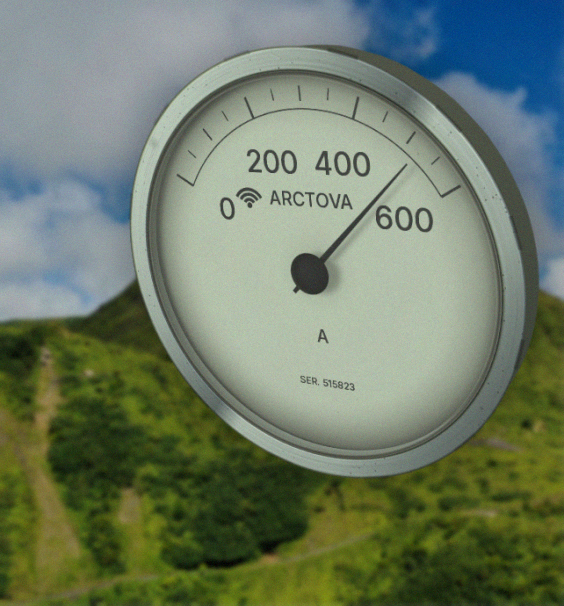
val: 525
